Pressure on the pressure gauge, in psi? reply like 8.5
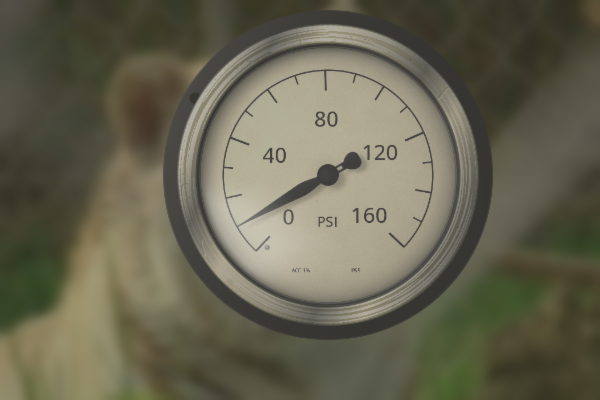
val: 10
